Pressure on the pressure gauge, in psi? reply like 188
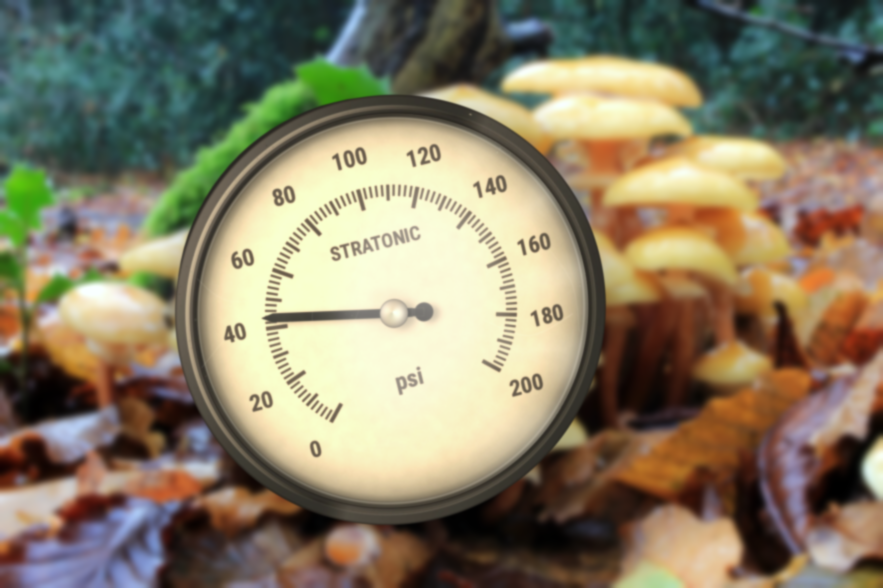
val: 44
